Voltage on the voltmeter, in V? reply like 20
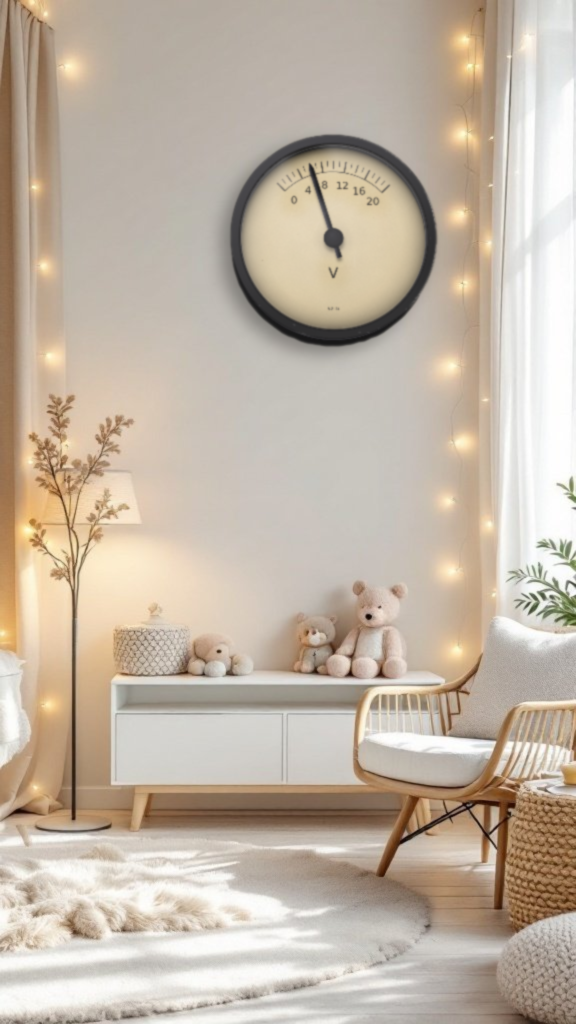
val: 6
